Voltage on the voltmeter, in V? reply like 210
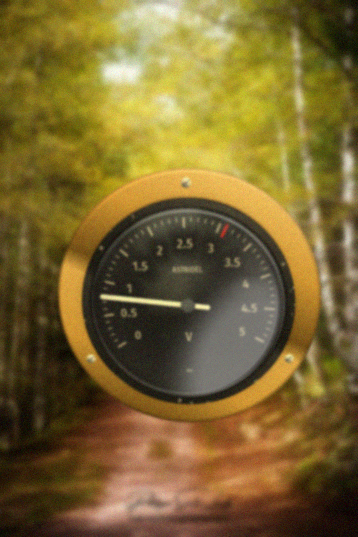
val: 0.8
